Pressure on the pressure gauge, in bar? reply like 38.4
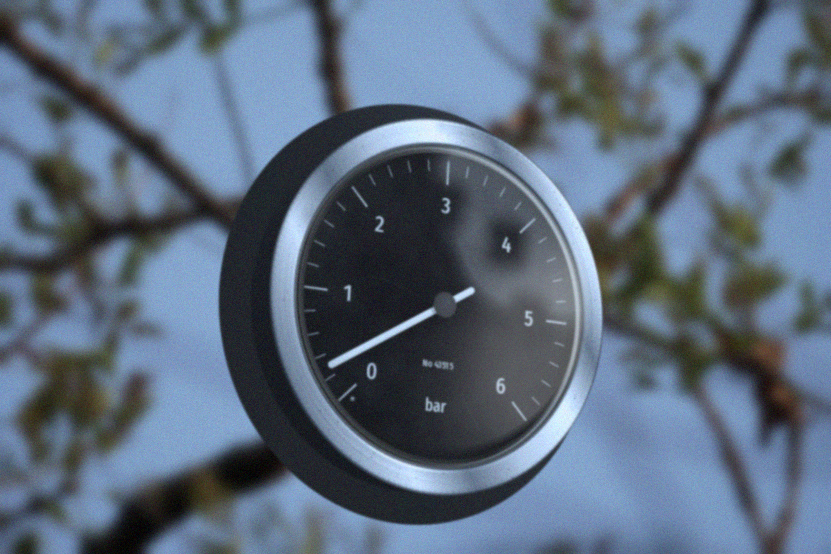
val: 0.3
